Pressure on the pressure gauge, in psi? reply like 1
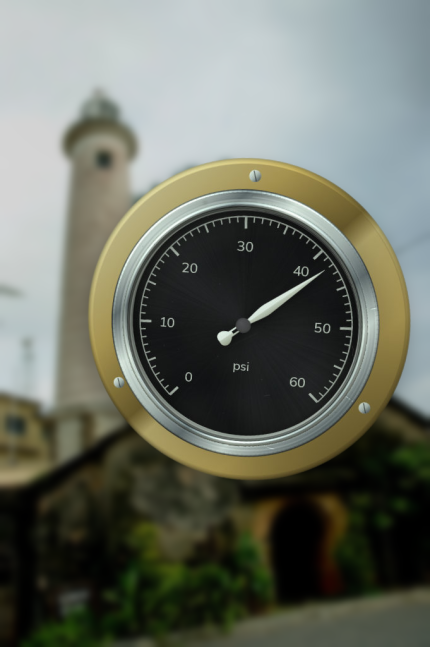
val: 42
